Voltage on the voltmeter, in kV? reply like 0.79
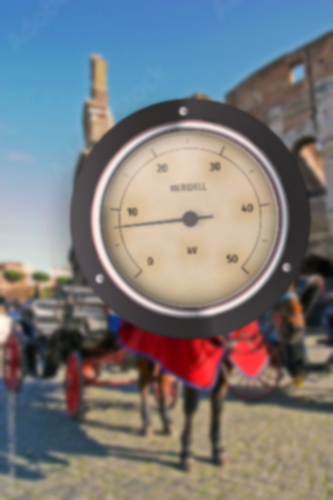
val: 7.5
